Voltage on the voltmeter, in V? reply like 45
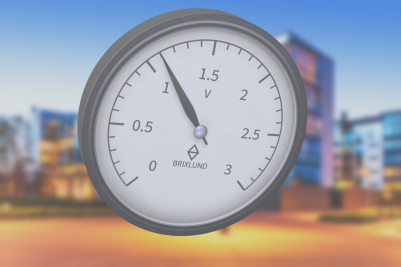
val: 1.1
